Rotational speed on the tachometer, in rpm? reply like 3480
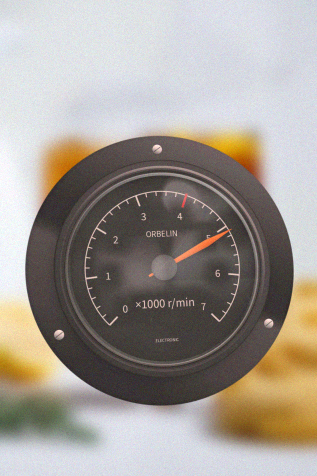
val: 5100
